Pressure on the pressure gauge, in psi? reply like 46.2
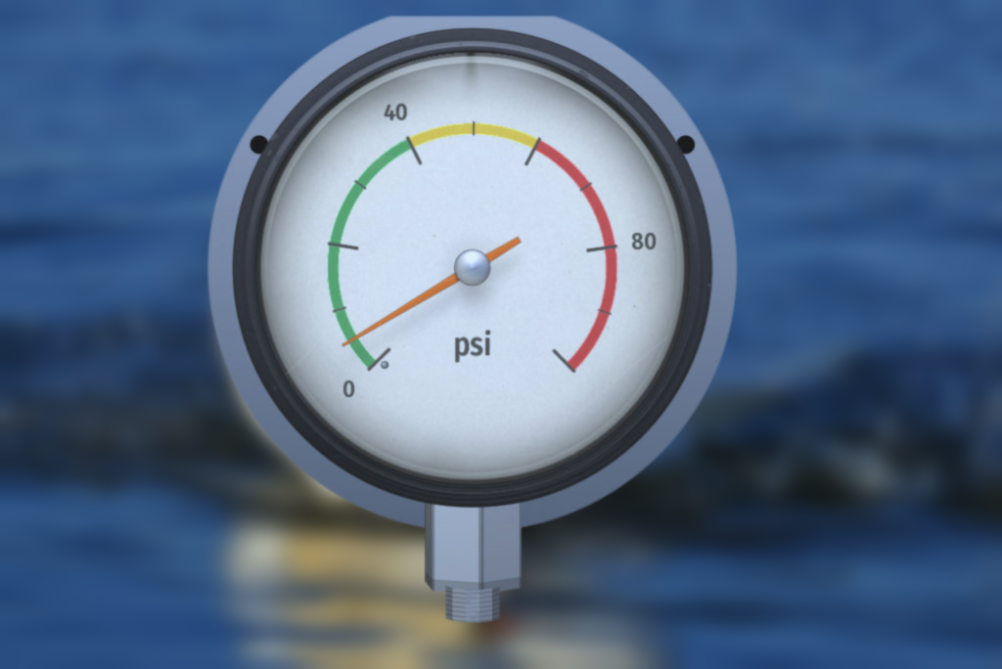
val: 5
